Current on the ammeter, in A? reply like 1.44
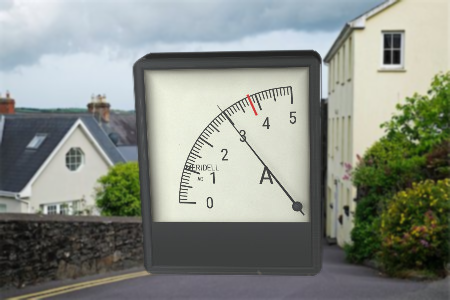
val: 3
